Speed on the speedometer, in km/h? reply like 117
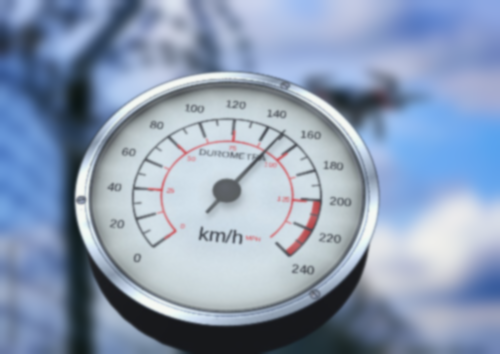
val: 150
